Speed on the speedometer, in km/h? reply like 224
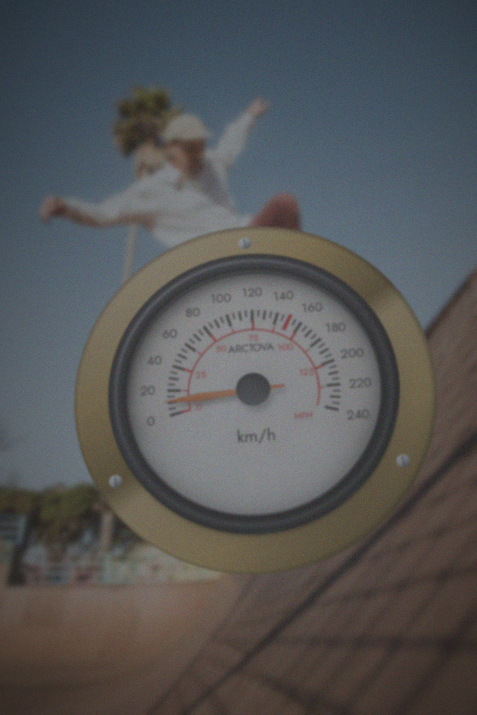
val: 10
